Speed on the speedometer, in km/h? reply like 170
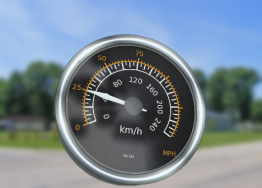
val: 40
